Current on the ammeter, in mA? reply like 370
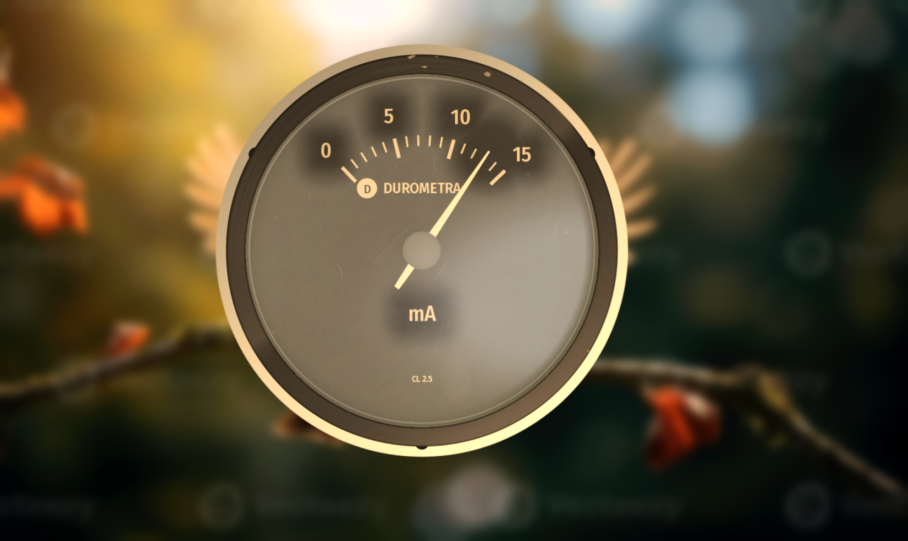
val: 13
